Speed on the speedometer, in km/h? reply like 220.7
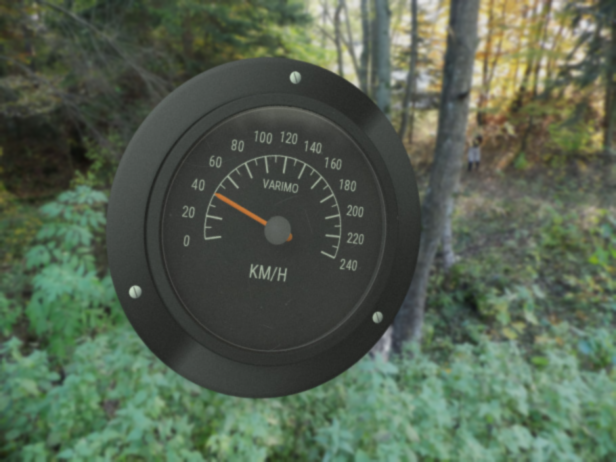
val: 40
